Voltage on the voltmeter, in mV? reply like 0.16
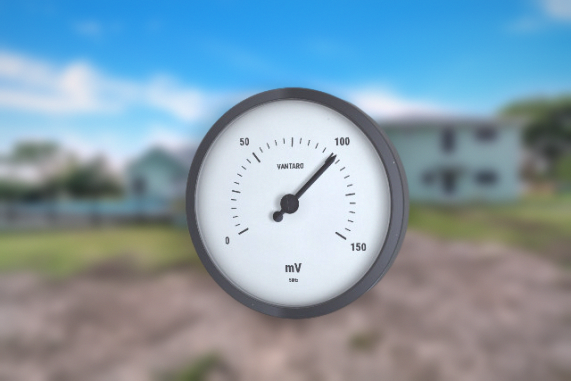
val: 102.5
